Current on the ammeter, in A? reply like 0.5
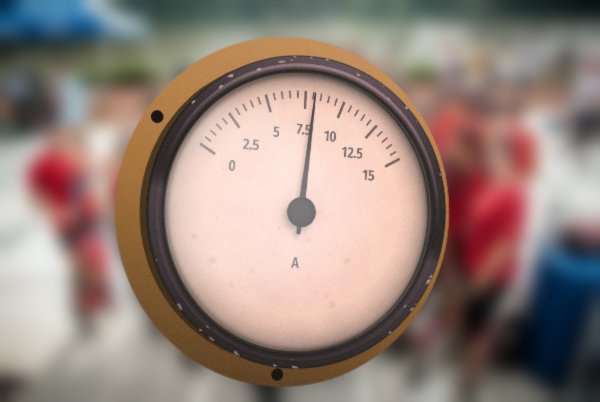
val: 8
